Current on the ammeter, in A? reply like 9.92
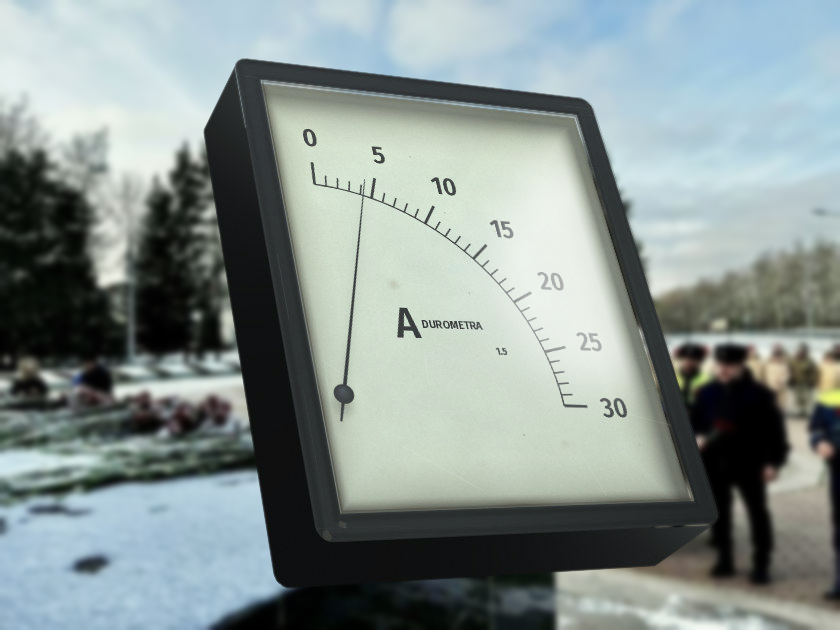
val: 4
